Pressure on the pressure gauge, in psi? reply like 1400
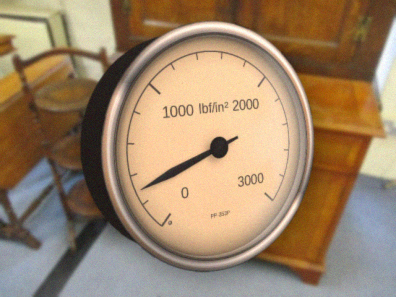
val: 300
